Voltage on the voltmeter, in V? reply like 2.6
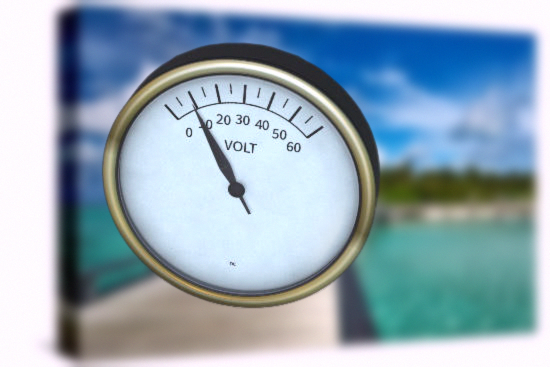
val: 10
